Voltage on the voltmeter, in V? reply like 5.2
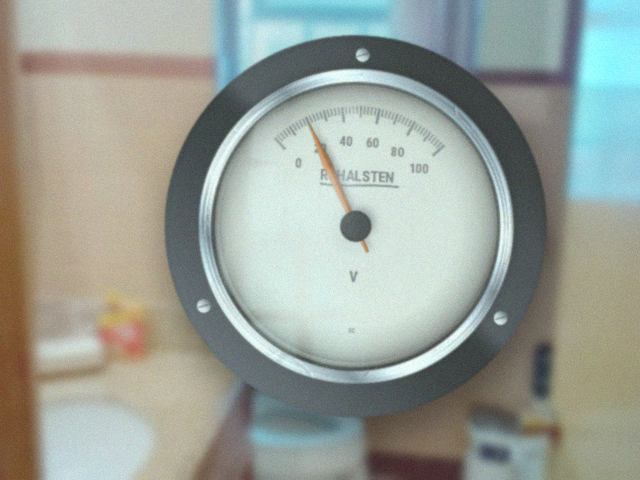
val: 20
